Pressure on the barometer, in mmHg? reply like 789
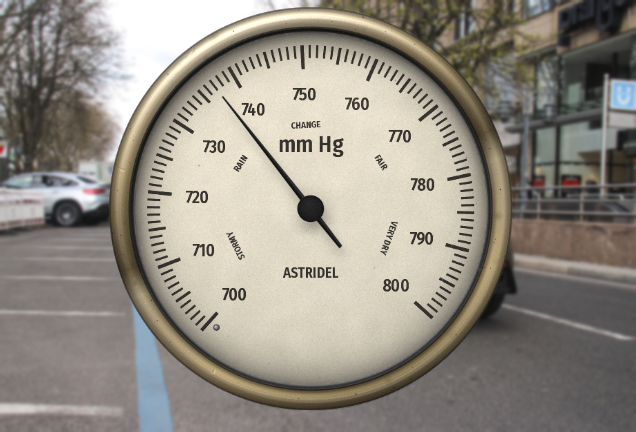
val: 737
